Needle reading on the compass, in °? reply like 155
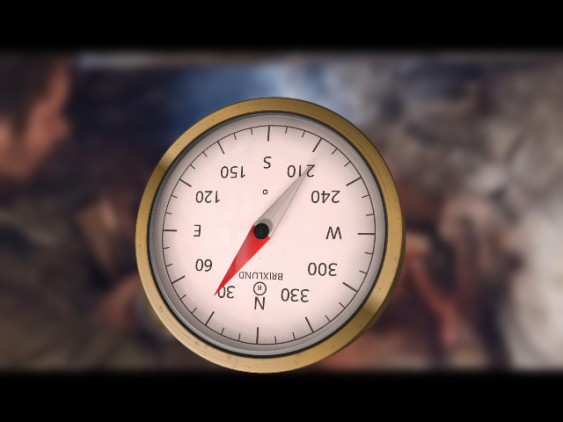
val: 35
